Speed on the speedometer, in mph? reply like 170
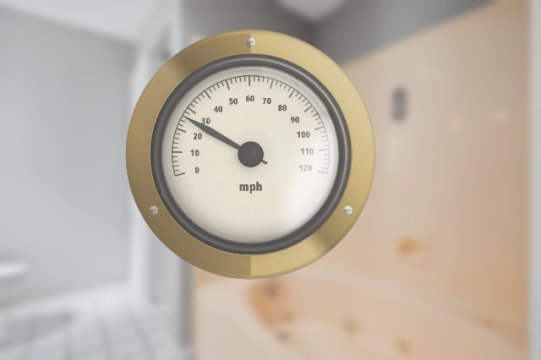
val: 26
